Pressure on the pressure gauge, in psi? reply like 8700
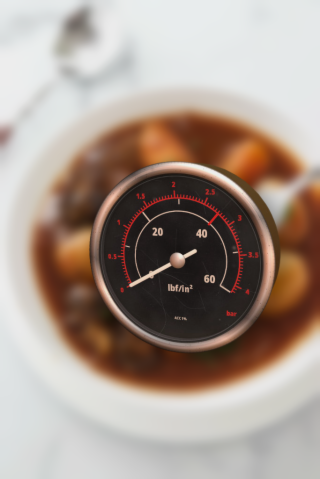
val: 0
